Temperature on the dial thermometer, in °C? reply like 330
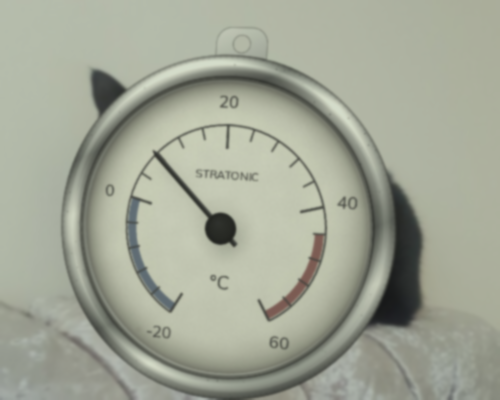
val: 8
